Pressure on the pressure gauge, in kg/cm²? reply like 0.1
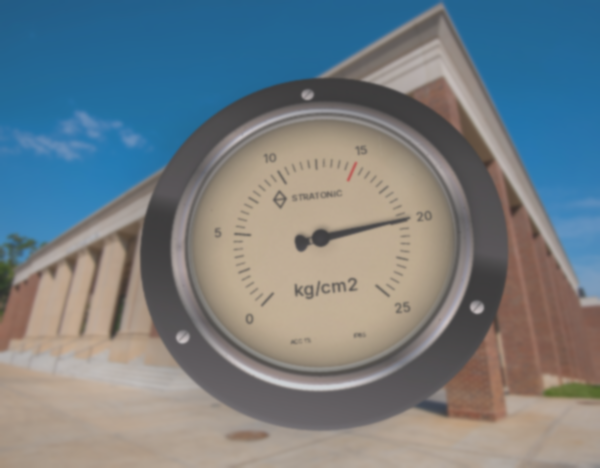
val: 20
